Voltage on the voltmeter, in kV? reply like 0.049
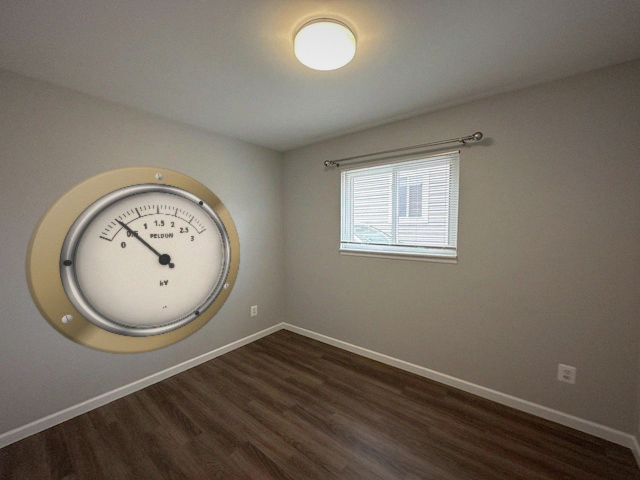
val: 0.5
